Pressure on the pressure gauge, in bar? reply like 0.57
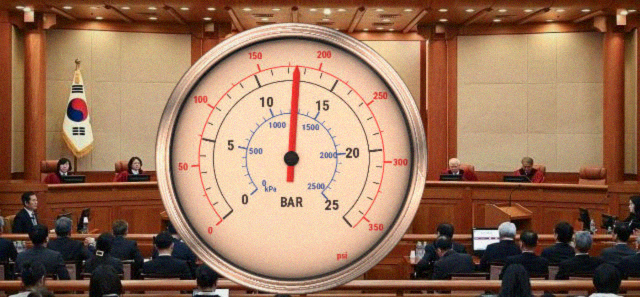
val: 12.5
